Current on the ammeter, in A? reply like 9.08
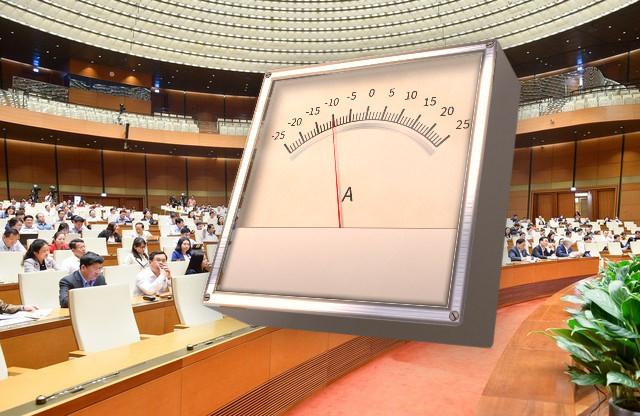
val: -10
